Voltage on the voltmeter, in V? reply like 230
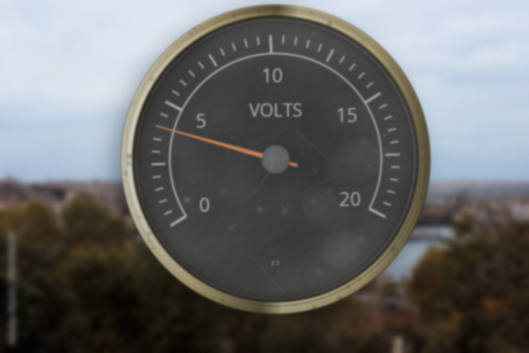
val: 4
